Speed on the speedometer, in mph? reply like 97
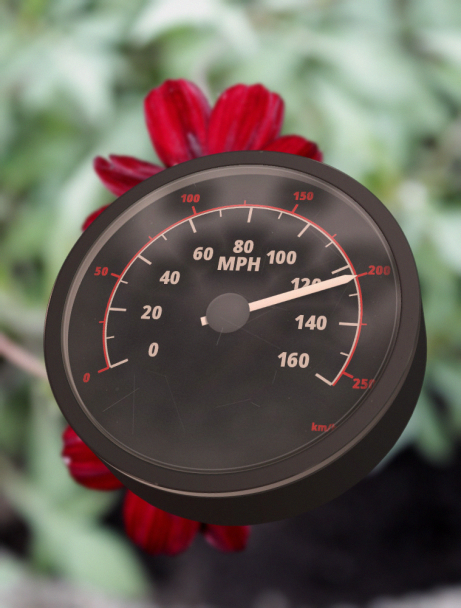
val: 125
